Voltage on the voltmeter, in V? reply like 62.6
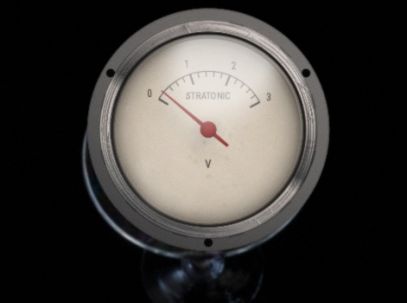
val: 0.2
